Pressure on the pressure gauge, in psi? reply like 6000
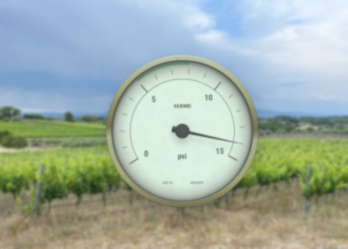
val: 14
